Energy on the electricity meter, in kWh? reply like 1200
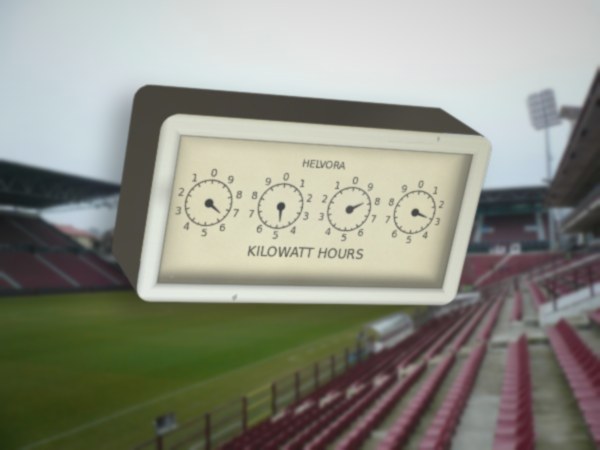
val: 6483
